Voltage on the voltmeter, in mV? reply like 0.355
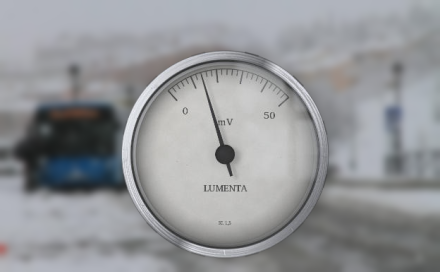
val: 14
